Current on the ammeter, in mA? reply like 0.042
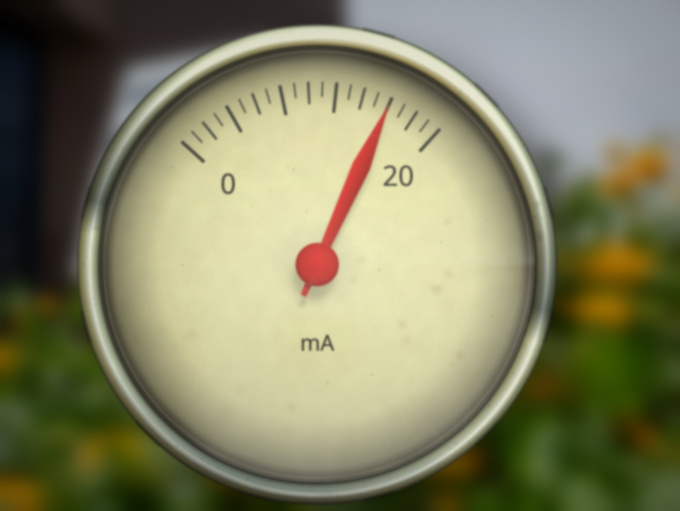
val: 16
